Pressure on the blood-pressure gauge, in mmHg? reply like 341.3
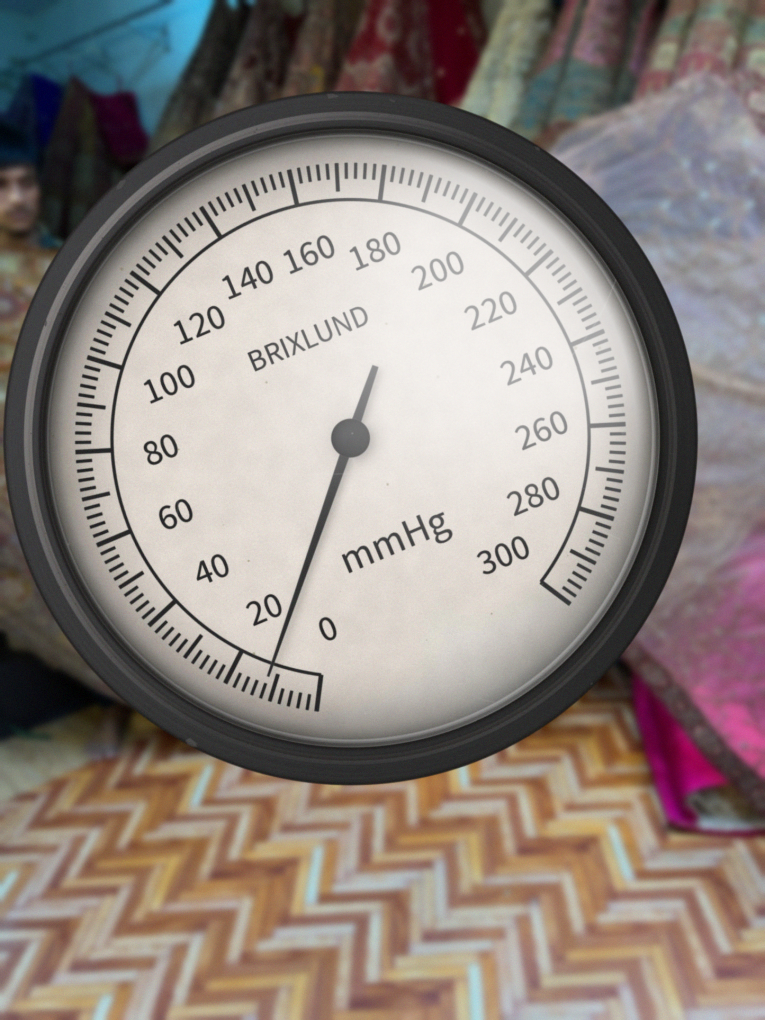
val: 12
